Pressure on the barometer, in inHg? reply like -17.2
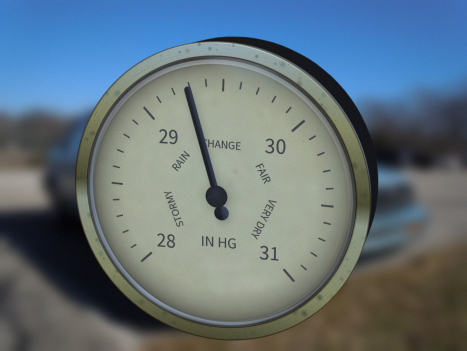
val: 29.3
